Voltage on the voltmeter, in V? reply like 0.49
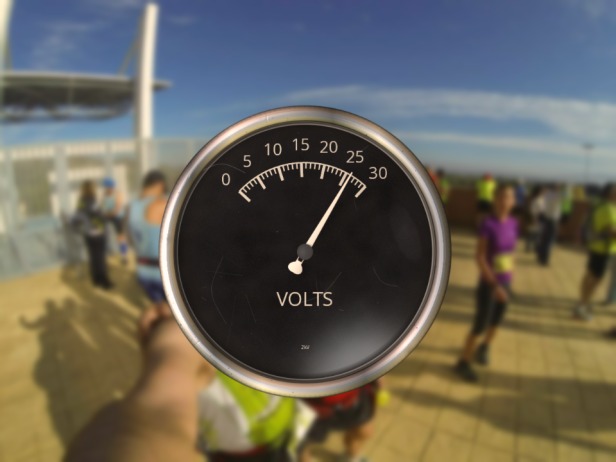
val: 26
